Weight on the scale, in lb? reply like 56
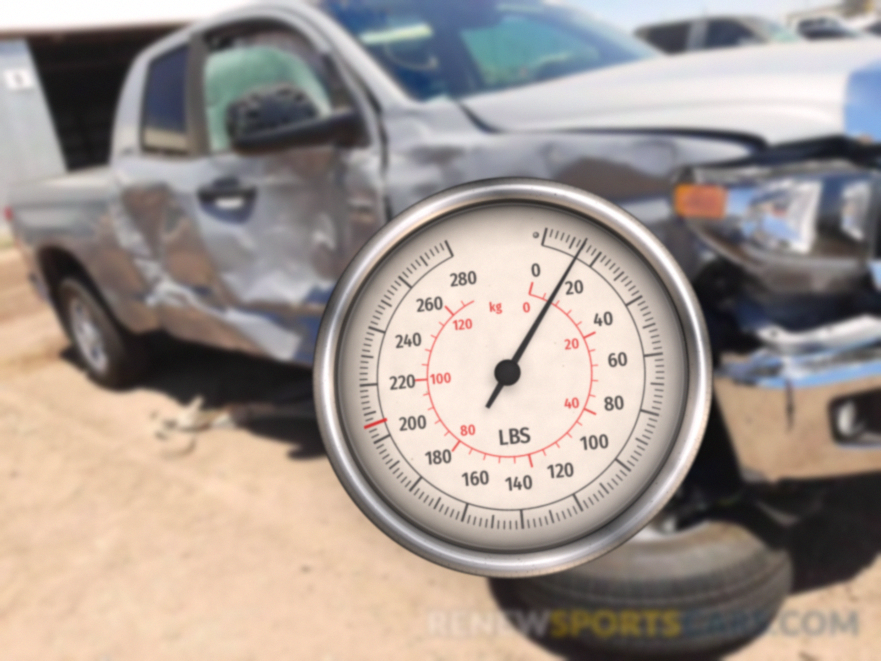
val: 14
